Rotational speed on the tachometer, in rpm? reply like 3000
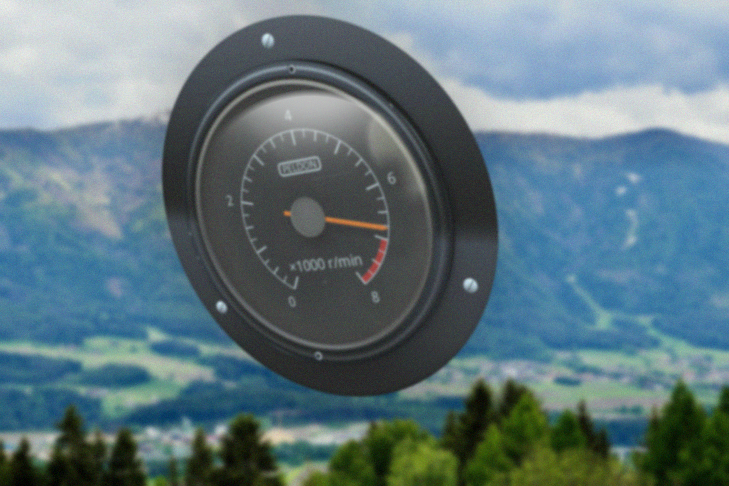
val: 6750
